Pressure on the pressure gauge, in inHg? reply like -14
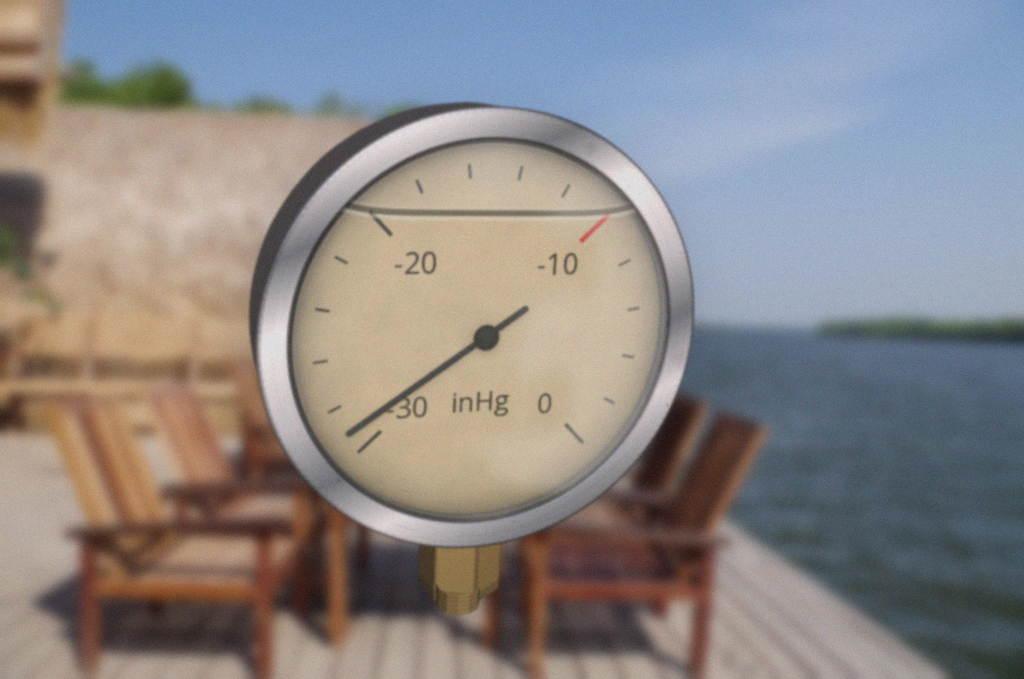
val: -29
